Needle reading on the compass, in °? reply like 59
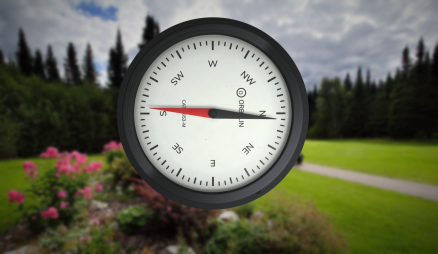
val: 185
